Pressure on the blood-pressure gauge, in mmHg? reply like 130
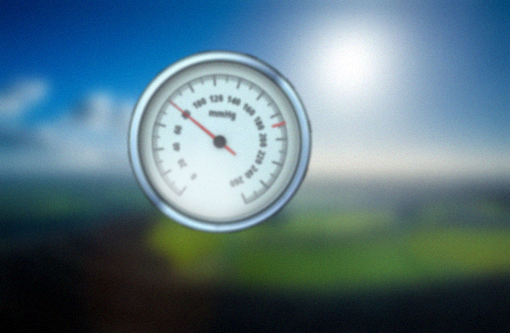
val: 80
